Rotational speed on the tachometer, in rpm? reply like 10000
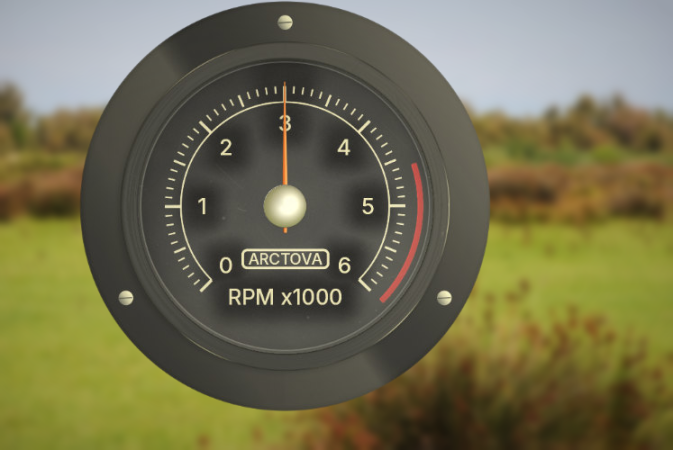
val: 3000
